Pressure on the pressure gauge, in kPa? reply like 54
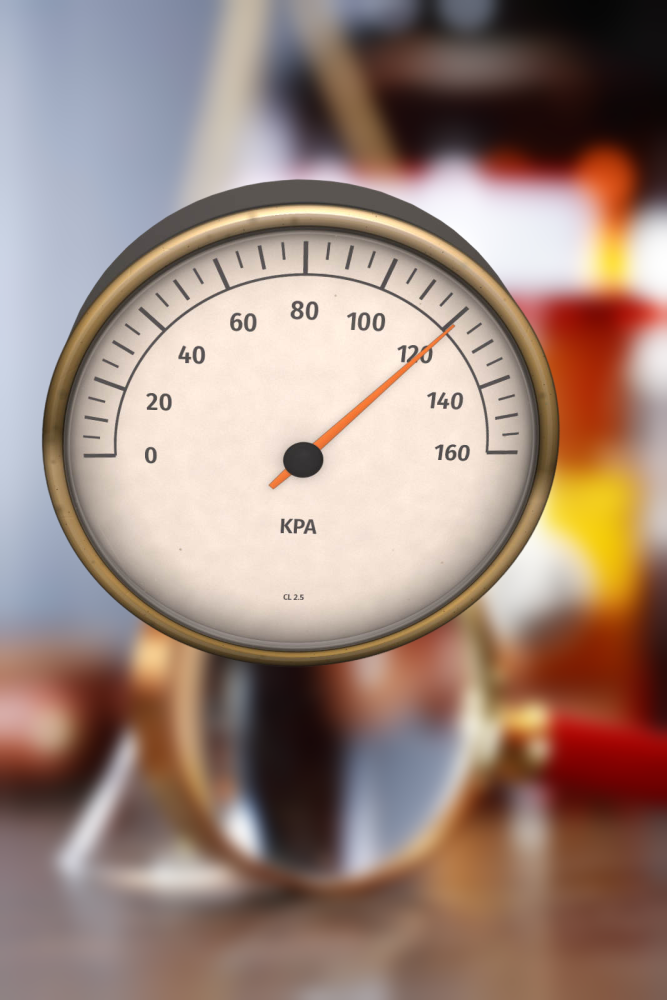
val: 120
